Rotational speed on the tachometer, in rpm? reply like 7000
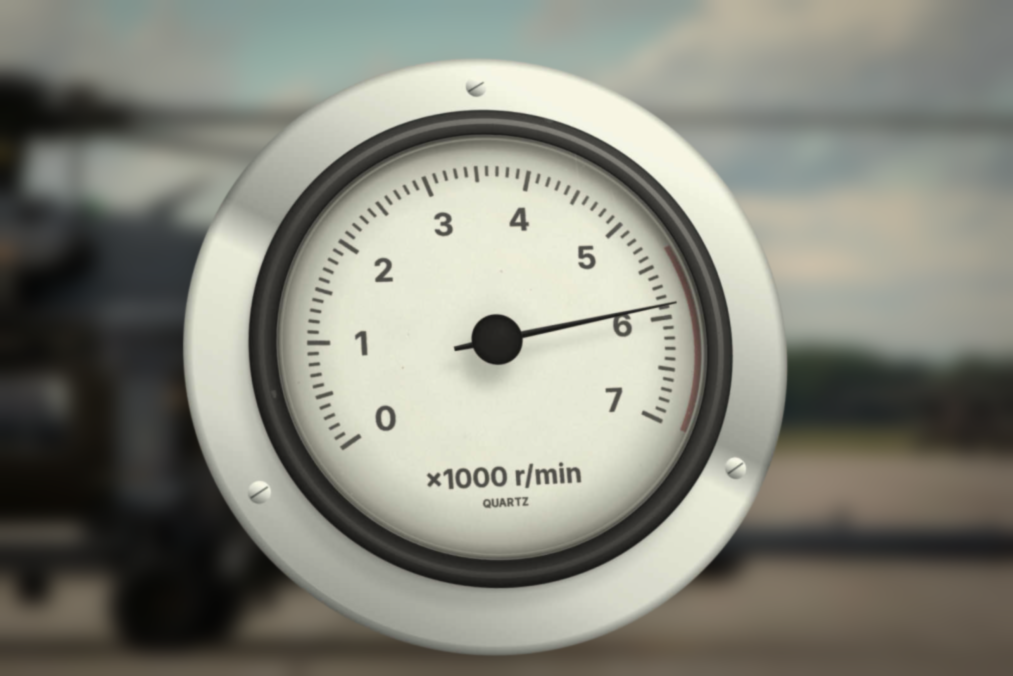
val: 5900
